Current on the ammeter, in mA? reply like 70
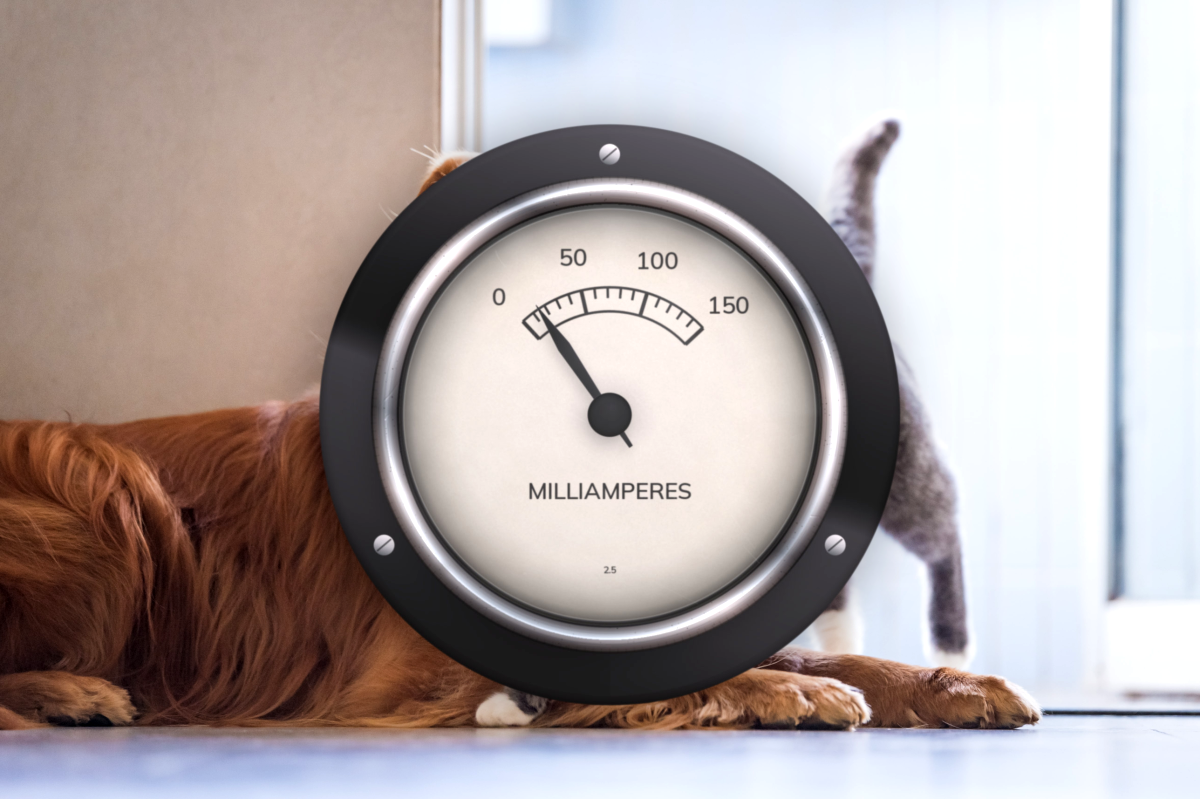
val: 15
